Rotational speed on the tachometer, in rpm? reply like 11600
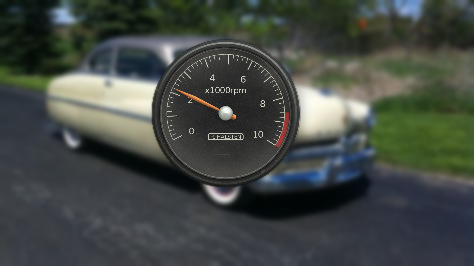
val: 2200
